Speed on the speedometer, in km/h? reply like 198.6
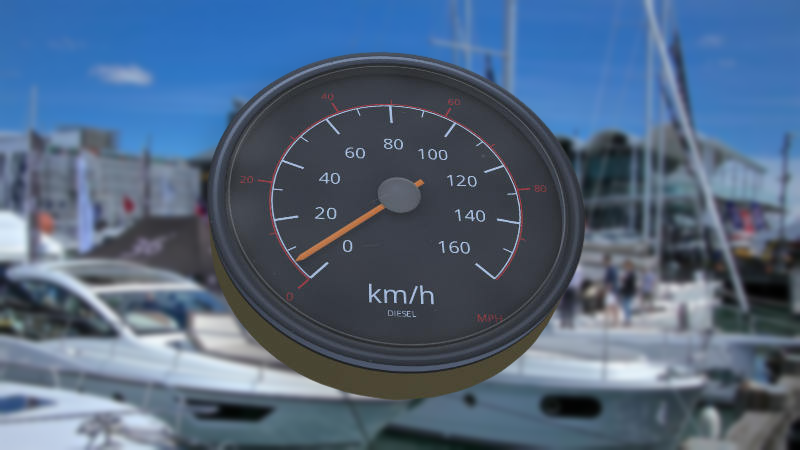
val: 5
